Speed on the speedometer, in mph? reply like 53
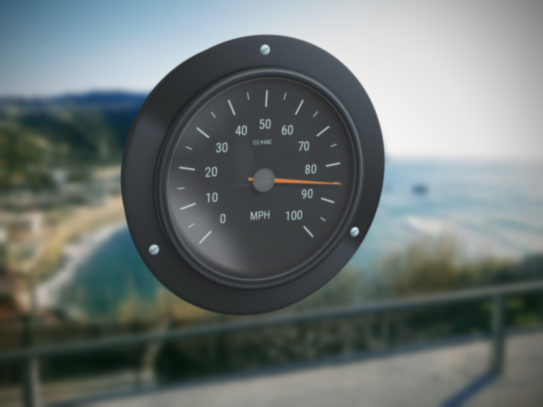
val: 85
